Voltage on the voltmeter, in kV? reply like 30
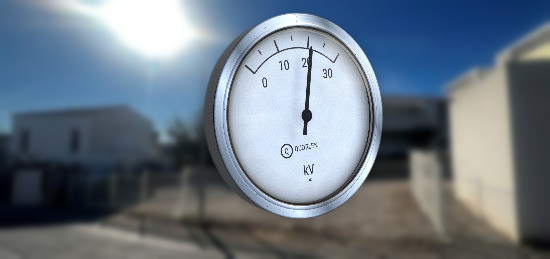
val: 20
